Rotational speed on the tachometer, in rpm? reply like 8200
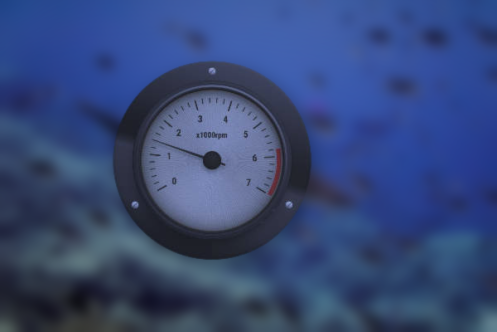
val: 1400
